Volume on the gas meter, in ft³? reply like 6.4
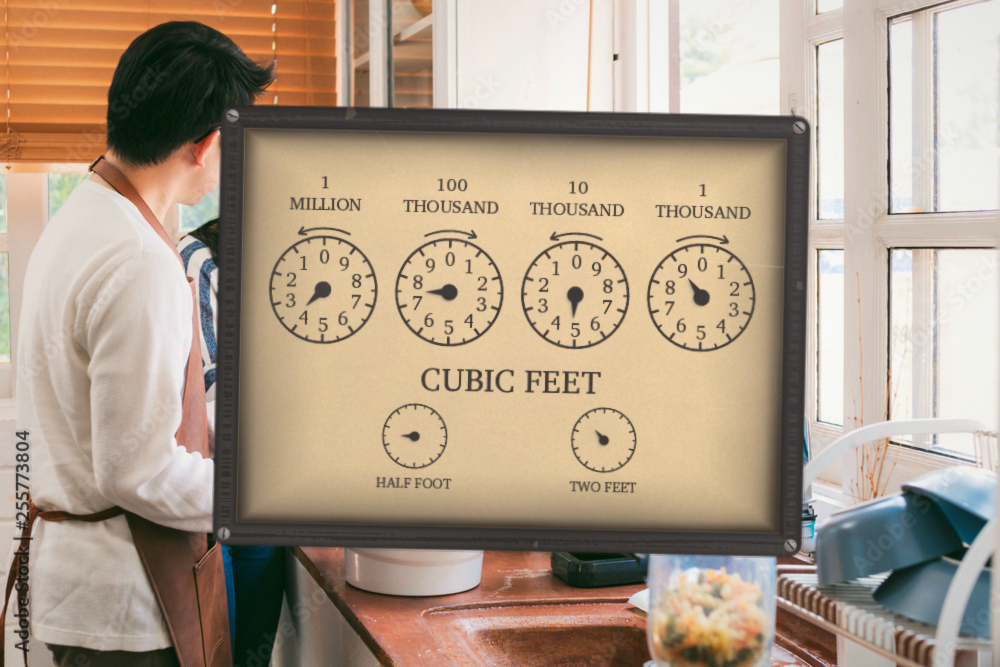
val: 374900
